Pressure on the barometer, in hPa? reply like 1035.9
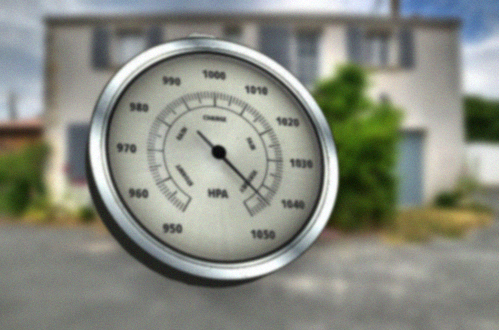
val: 1045
